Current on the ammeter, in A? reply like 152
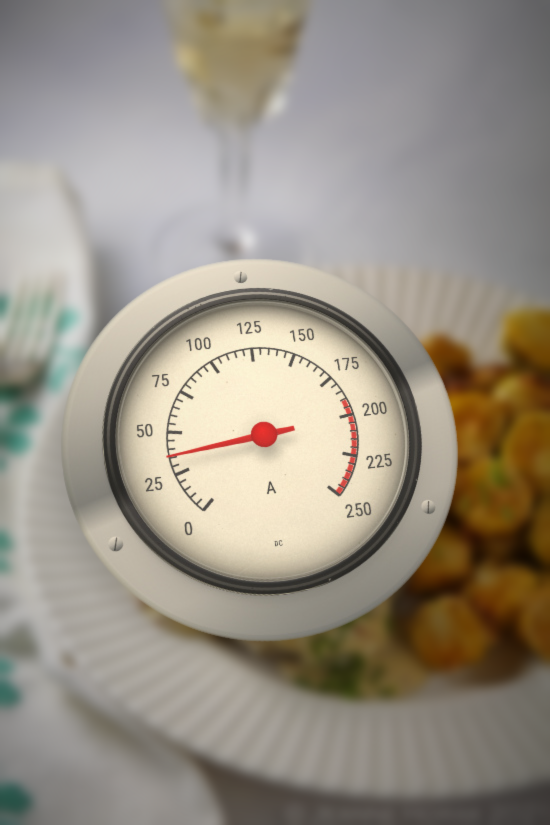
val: 35
